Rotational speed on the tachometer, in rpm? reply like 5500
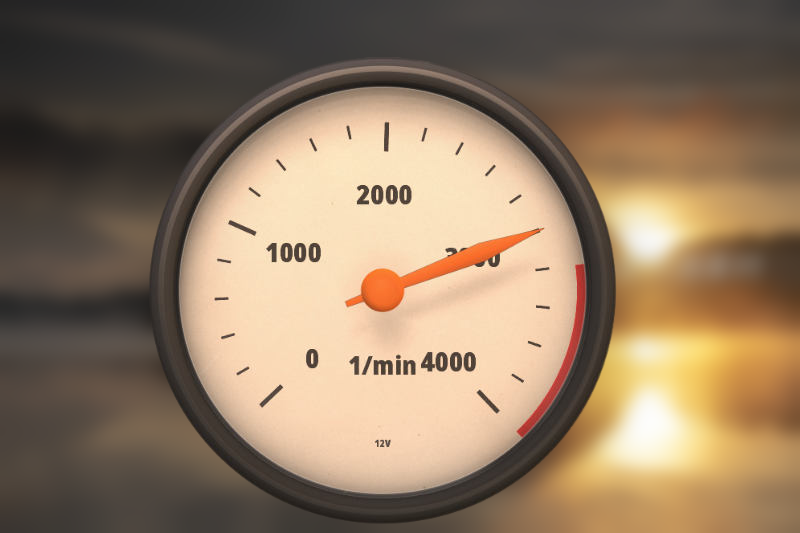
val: 3000
